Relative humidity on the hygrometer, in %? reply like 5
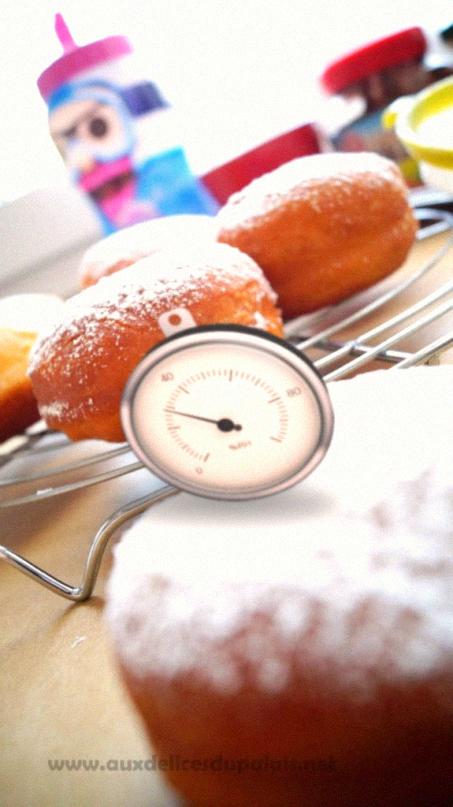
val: 30
